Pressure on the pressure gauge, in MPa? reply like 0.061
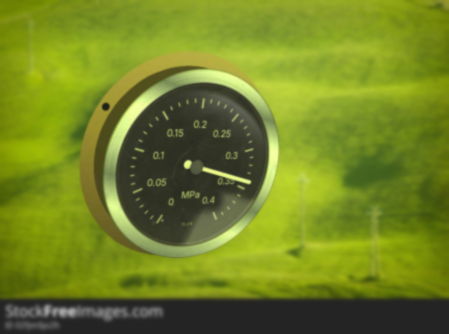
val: 0.34
